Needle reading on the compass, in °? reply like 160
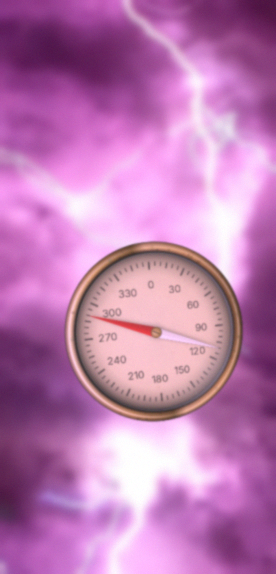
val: 290
